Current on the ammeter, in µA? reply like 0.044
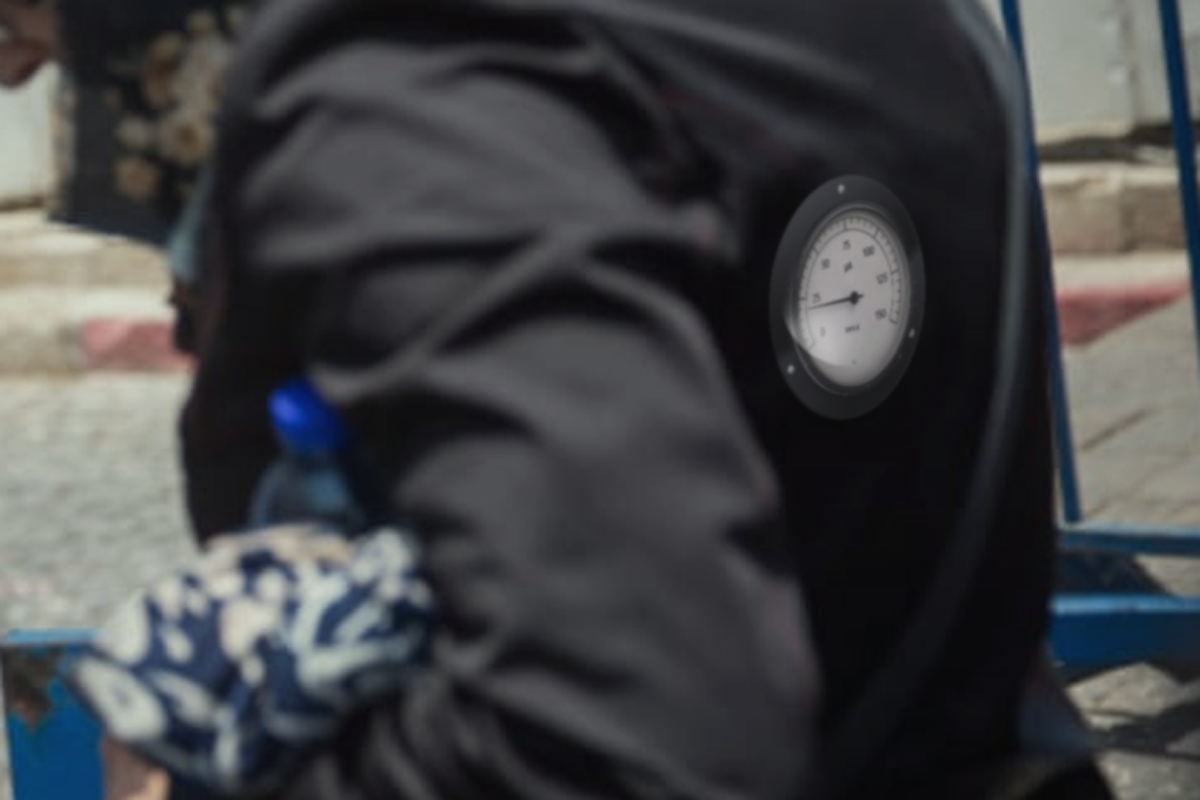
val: 20
